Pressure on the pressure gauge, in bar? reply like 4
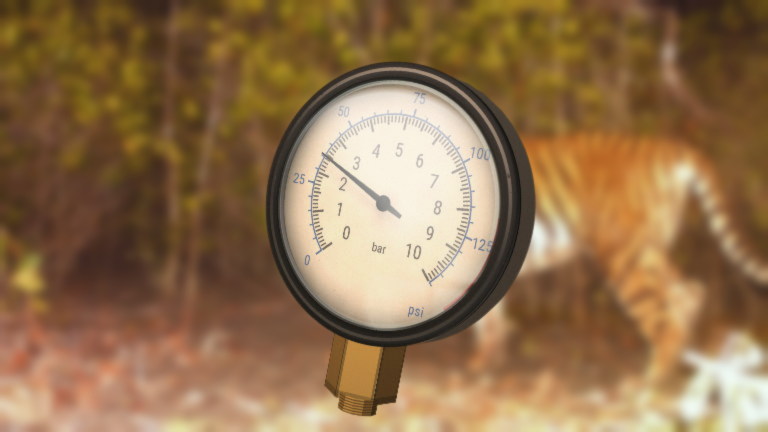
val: 2.5
